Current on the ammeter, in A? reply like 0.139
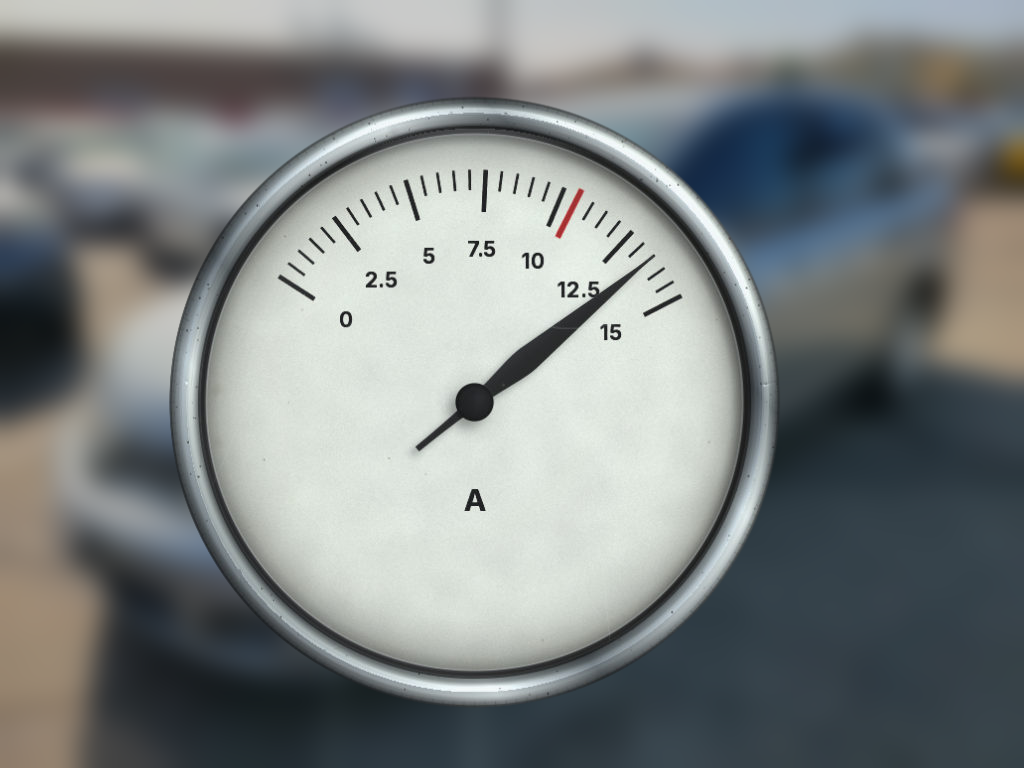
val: 13.5
